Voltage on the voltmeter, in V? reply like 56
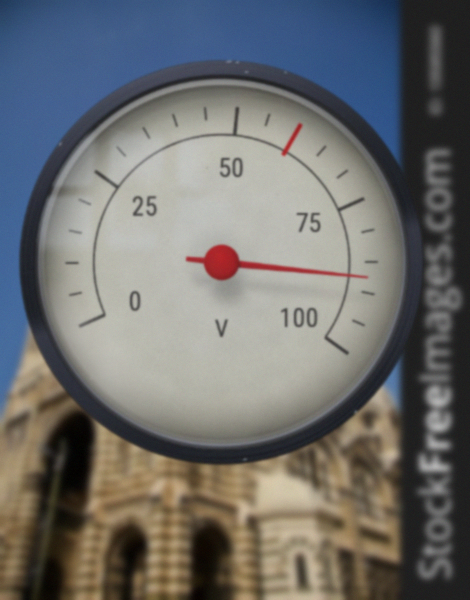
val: 87.5
